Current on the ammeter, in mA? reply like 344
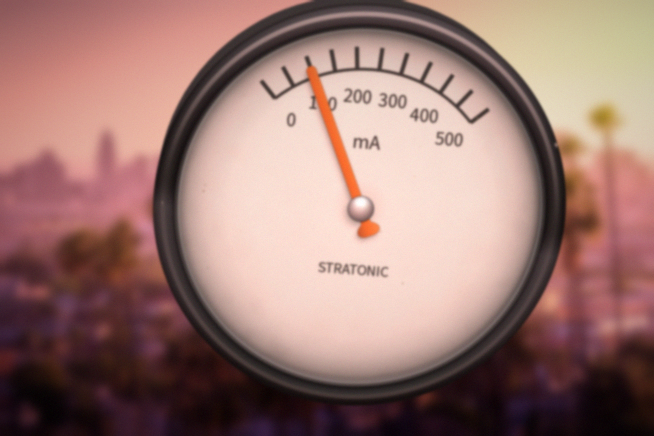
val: 100
